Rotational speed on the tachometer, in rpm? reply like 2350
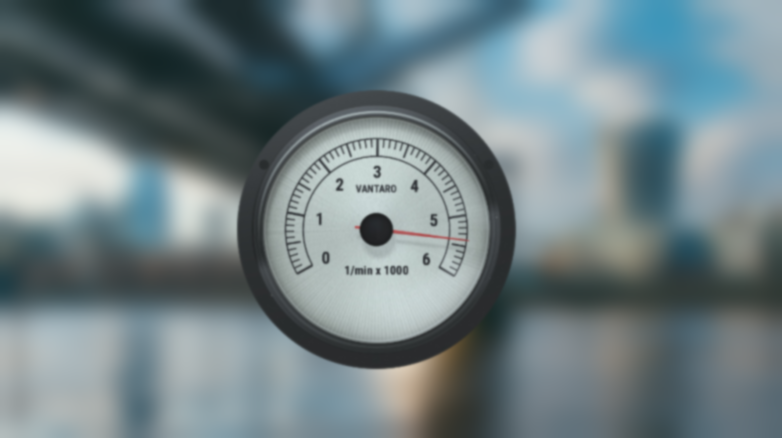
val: 5400
